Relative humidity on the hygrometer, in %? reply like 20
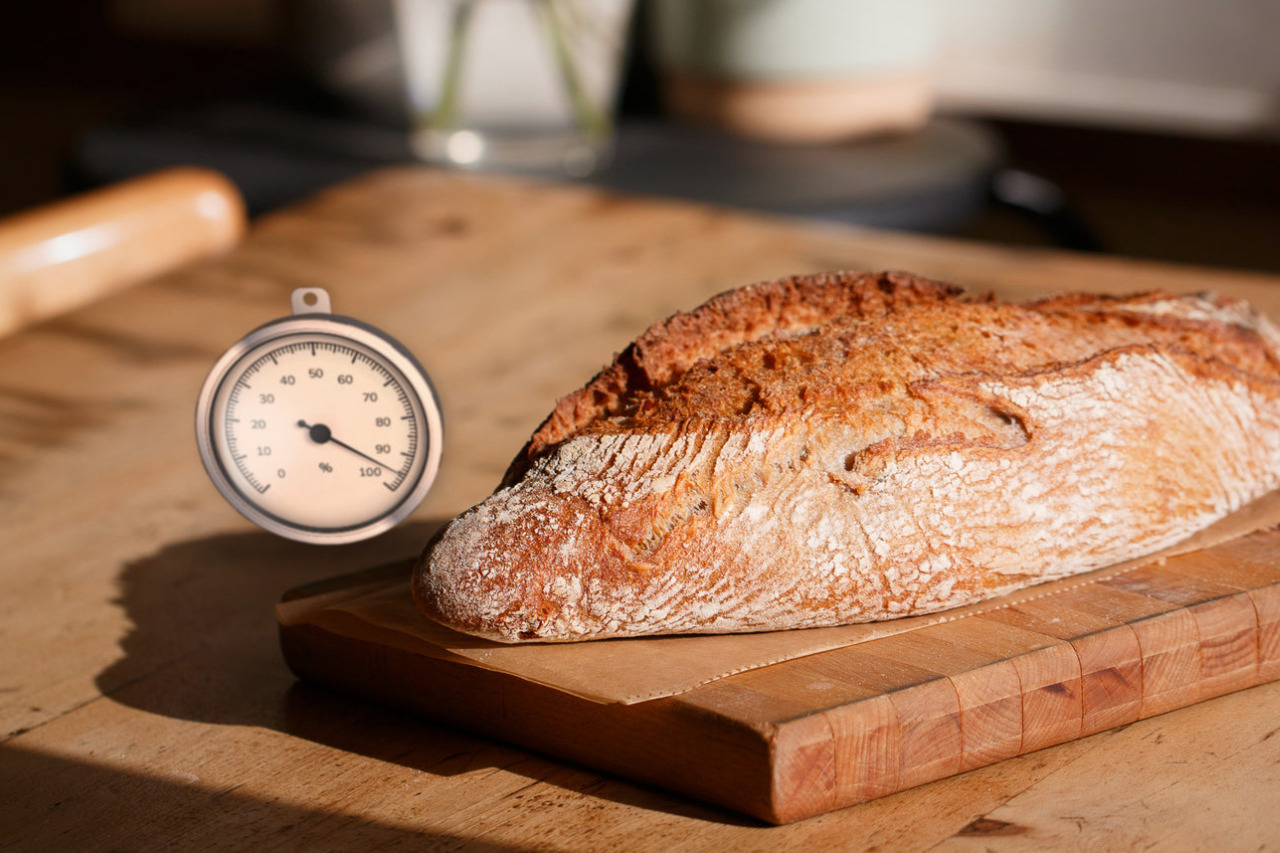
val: 95
